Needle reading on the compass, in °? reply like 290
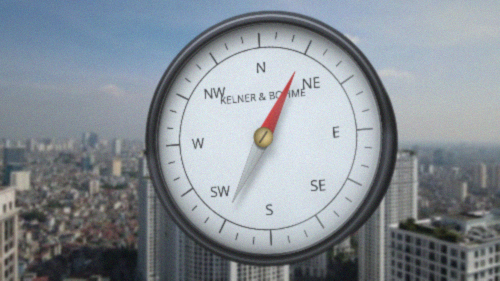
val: 30
